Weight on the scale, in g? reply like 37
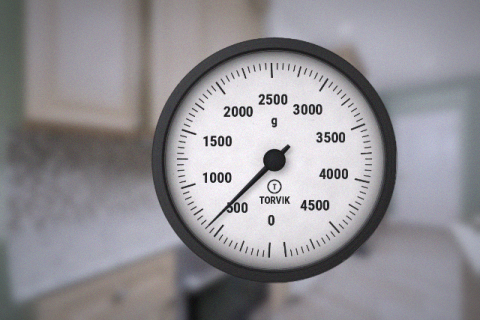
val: 600
